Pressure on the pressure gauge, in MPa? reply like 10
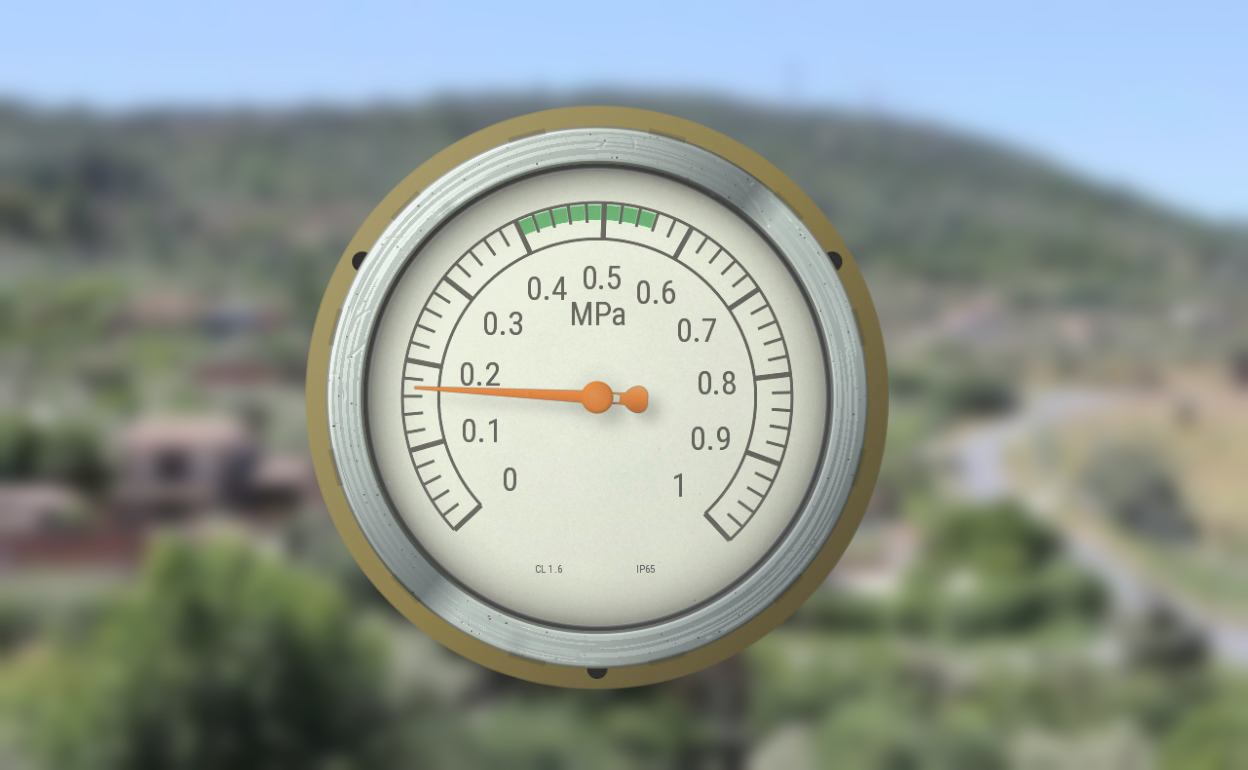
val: 0.17
